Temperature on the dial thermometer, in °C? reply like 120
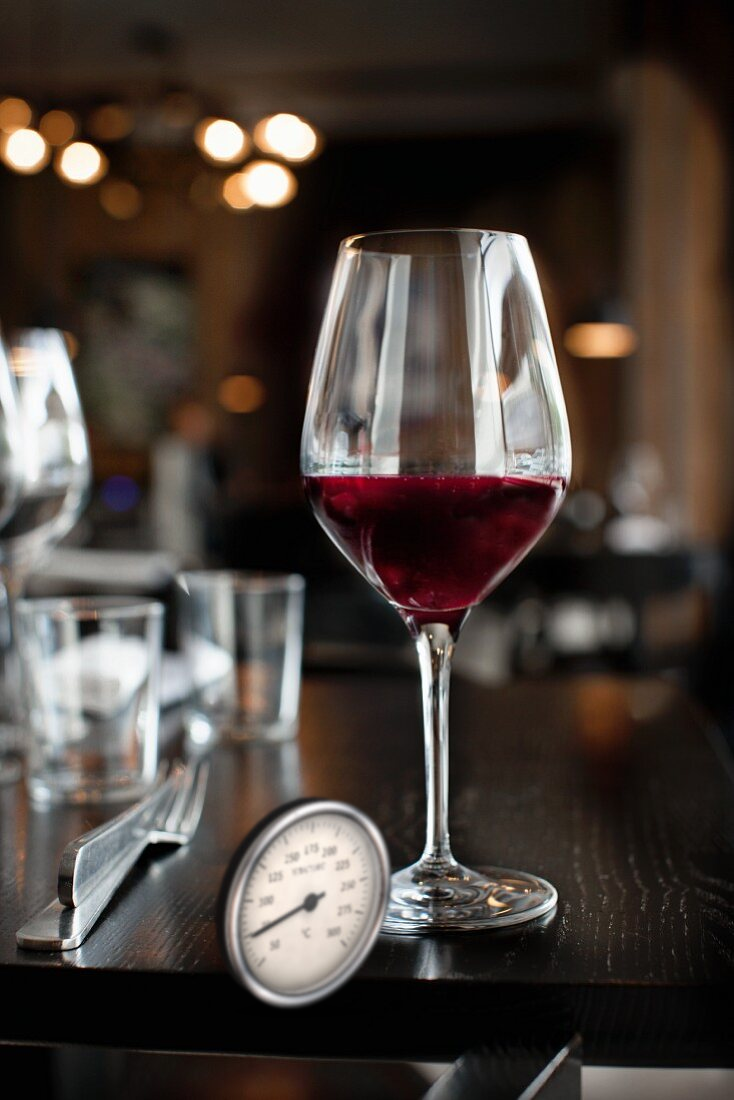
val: 75
